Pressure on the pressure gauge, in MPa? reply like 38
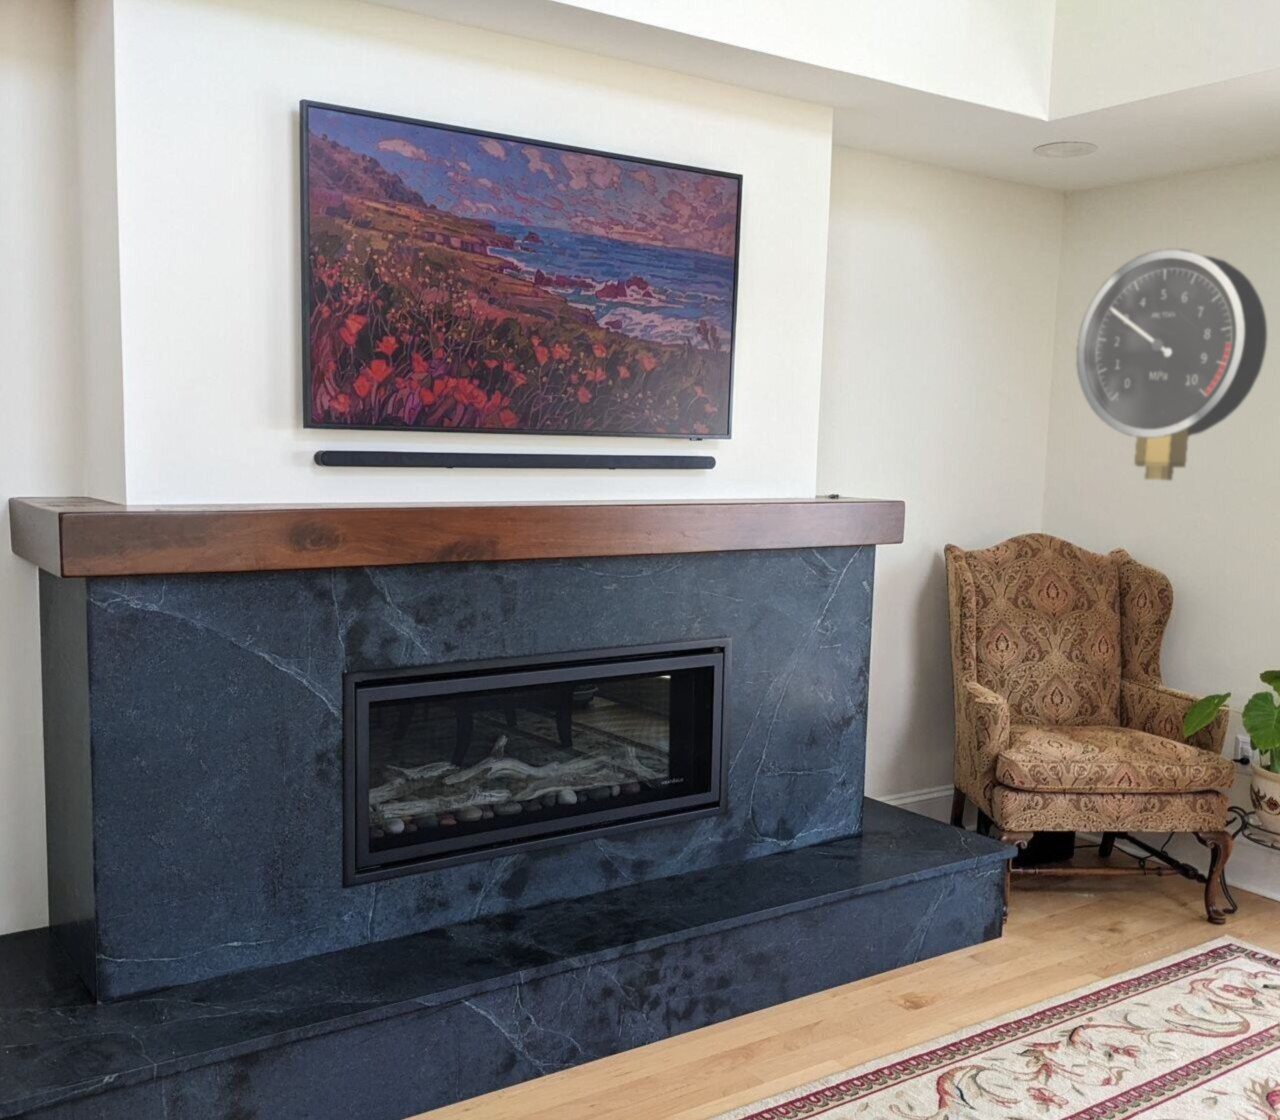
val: 3
